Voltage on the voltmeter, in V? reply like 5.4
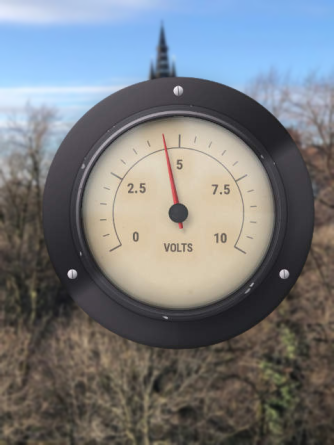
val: 4.5
